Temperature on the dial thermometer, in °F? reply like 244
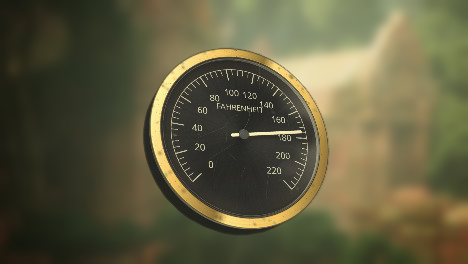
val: 176
